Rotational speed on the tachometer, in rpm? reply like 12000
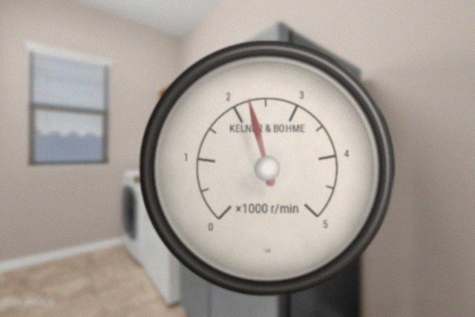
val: 2250
